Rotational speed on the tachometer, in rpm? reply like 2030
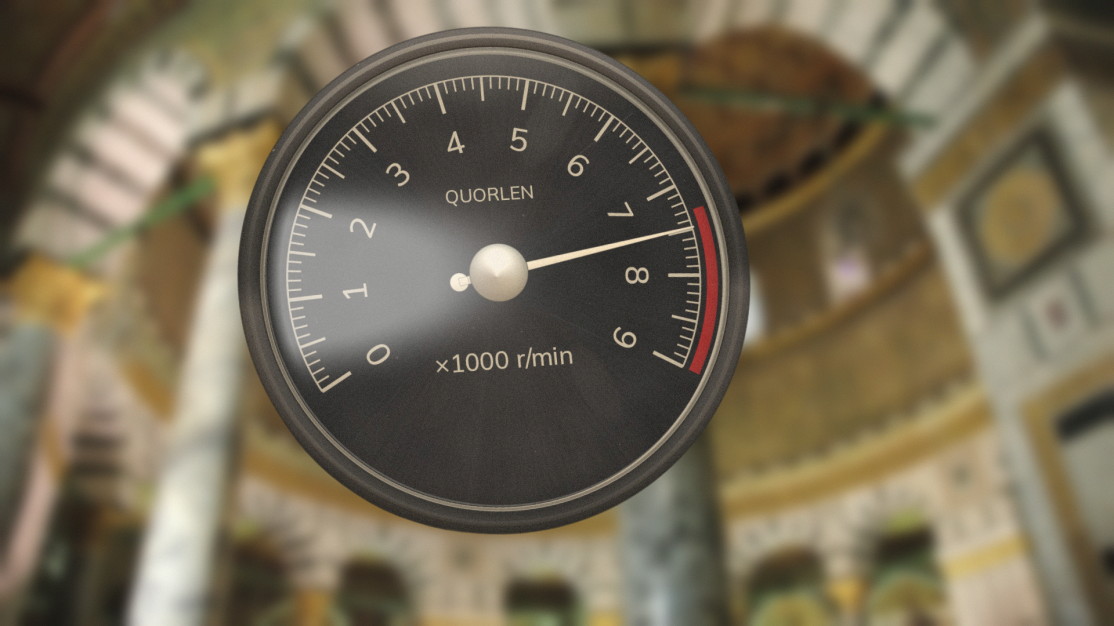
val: 7500
